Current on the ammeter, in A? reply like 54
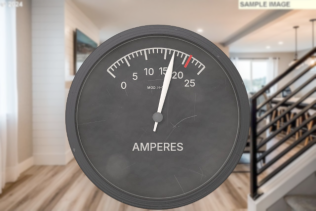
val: 17
